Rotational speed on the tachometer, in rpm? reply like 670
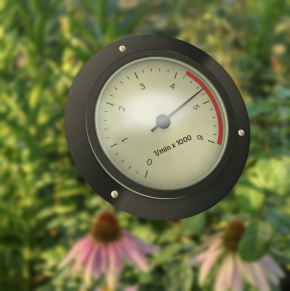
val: 4700
